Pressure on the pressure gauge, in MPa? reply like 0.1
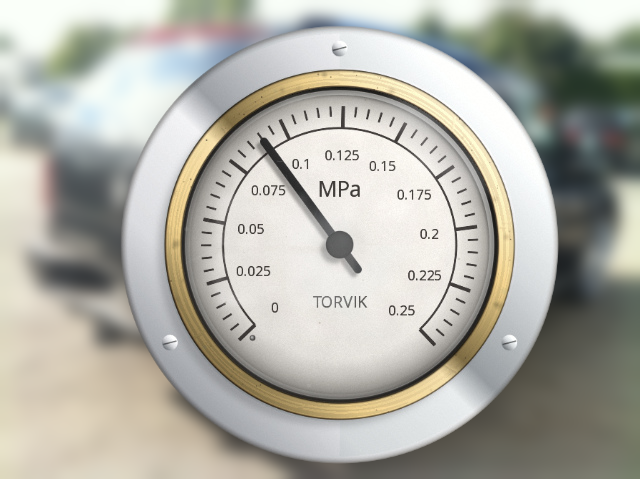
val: 0.09
